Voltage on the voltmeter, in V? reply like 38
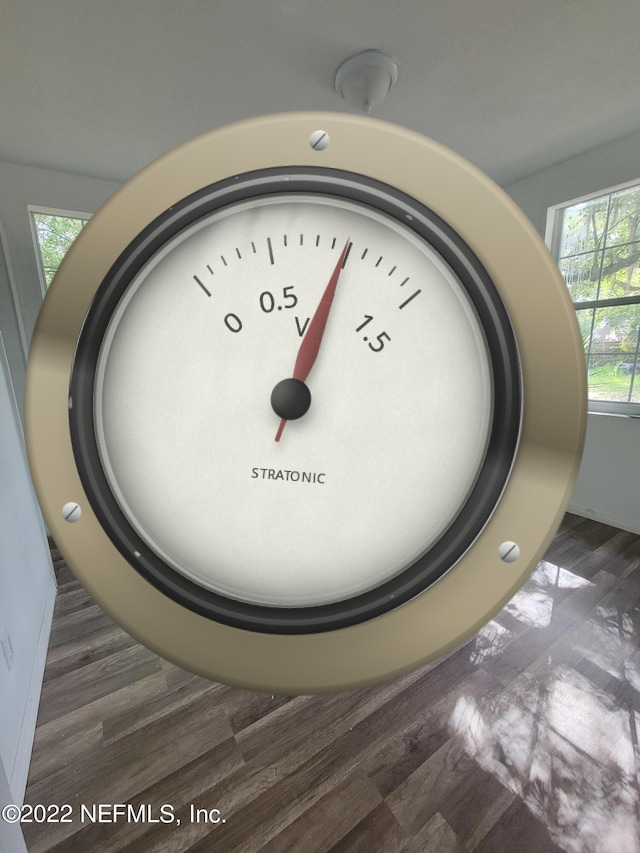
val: 1
